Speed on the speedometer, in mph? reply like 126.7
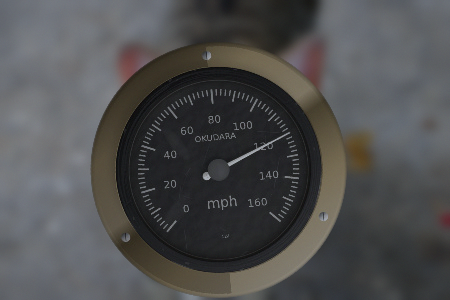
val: 120
